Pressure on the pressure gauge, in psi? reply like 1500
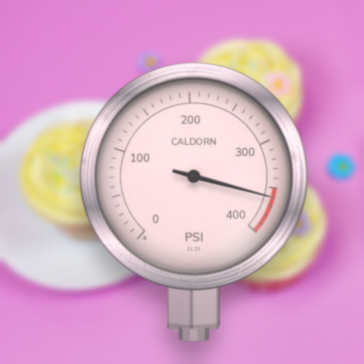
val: 360
